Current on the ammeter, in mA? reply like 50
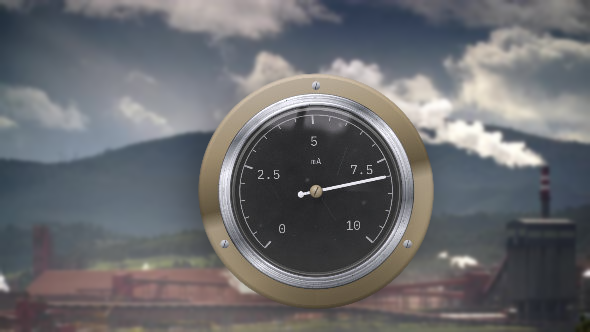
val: 8
